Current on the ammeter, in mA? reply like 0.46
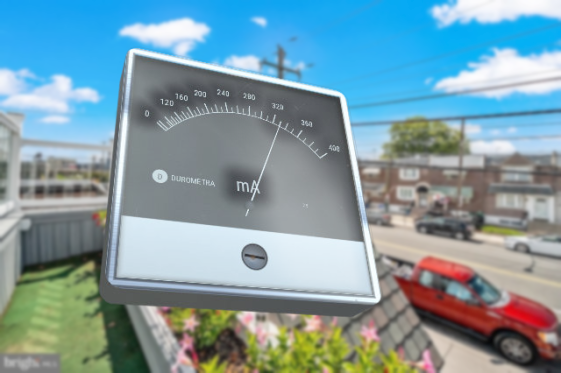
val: 330
